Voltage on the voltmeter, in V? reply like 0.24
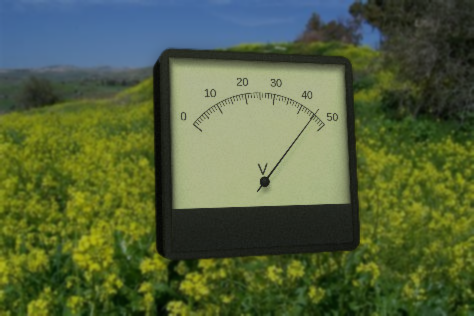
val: 45
